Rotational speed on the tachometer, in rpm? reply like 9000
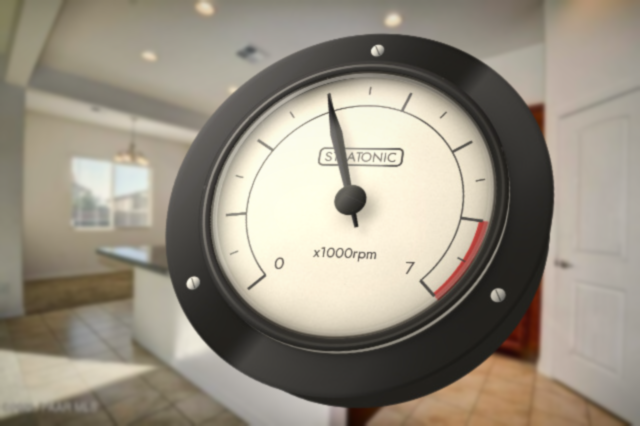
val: 3000
